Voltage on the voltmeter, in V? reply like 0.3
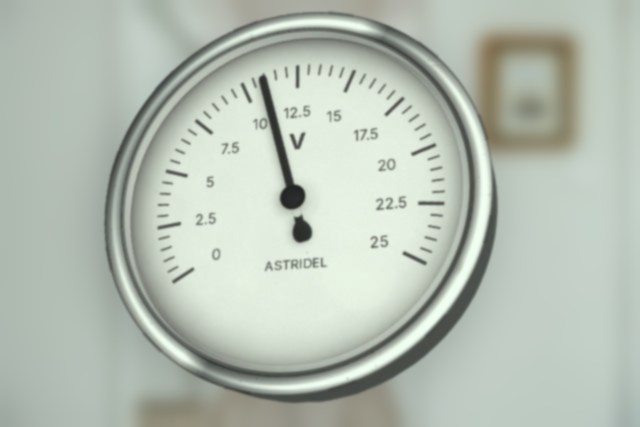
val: 11
